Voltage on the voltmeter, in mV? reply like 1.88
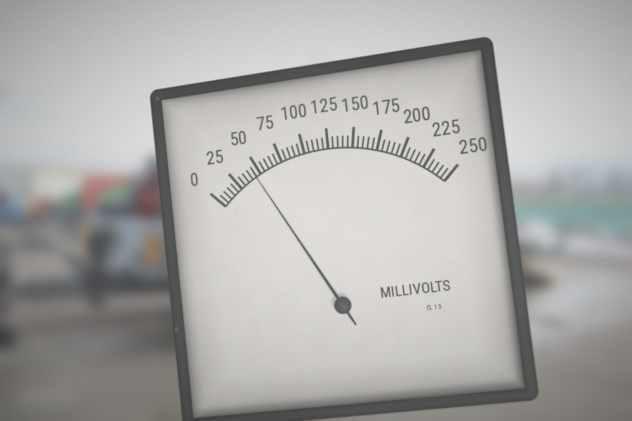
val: 45
